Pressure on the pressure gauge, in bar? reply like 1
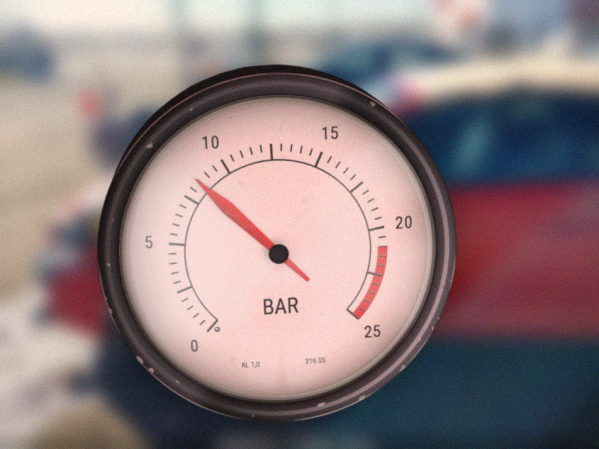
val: 8.5
